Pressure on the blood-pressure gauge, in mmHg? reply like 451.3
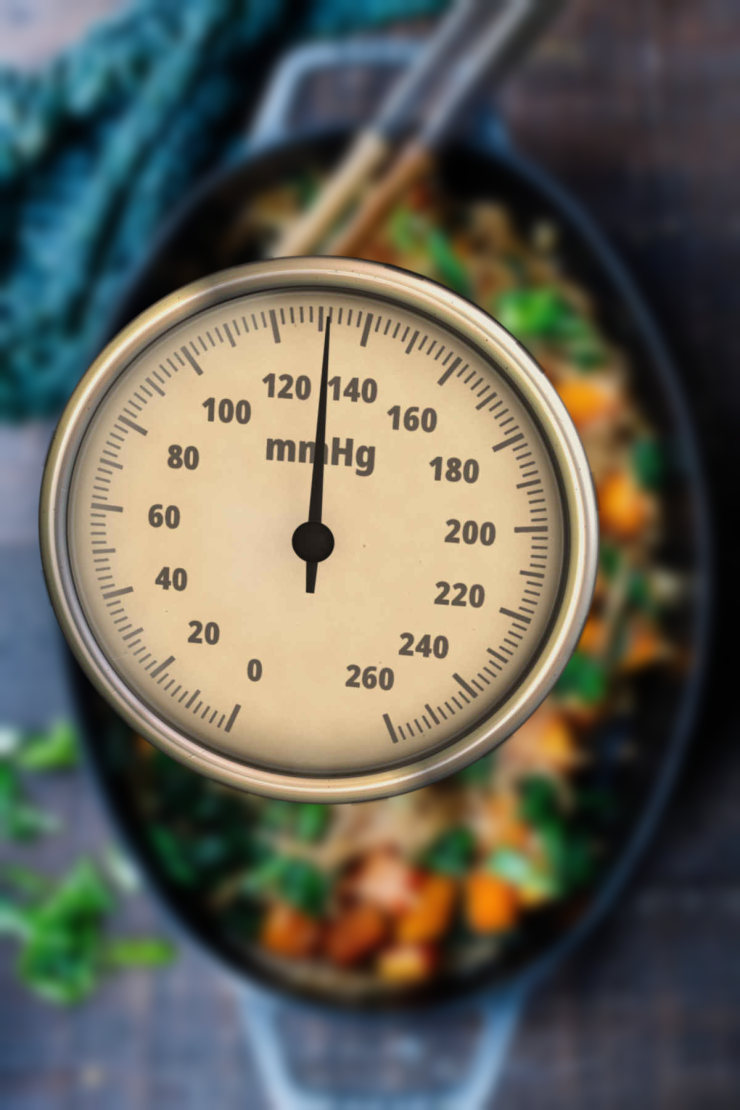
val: 132
